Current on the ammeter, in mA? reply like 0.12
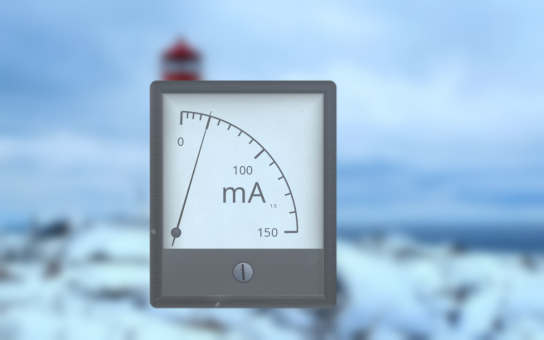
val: 50
